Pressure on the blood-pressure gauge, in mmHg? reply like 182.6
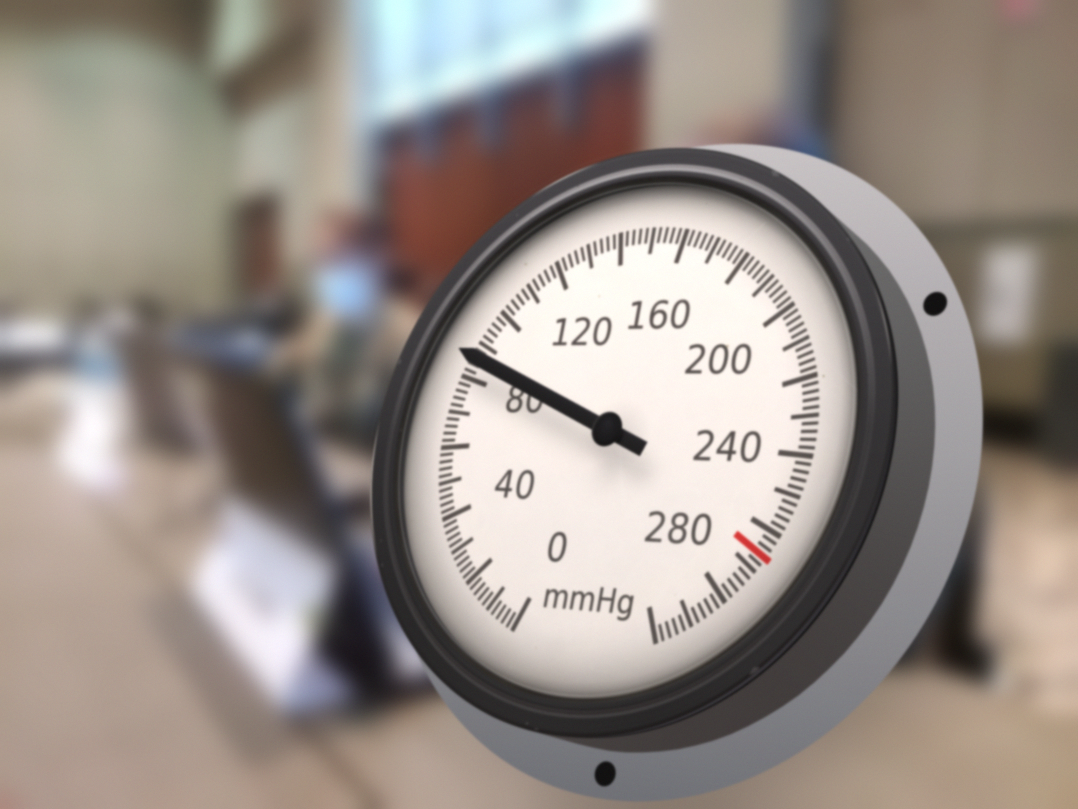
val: 86
